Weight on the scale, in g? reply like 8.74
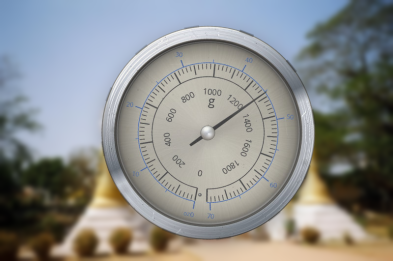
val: 1280
